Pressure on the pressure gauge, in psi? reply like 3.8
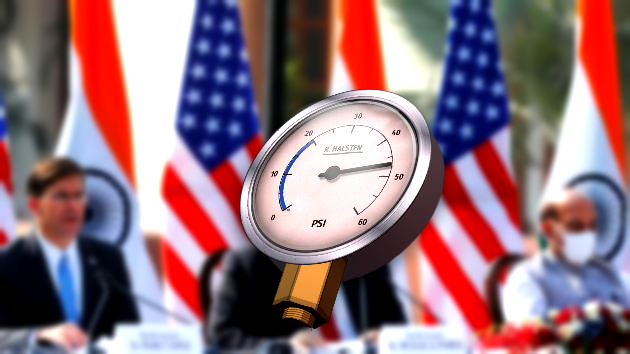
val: 47.5
